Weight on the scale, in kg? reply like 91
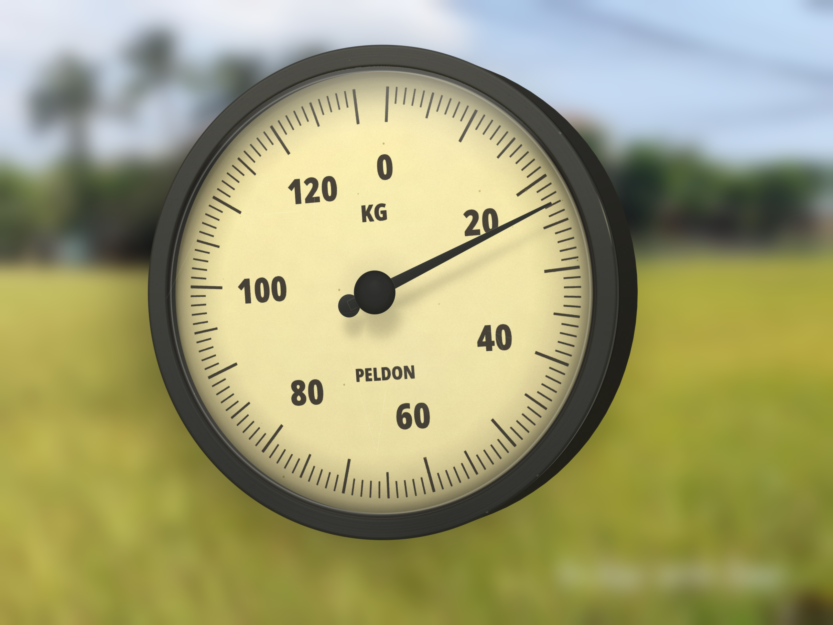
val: 23
